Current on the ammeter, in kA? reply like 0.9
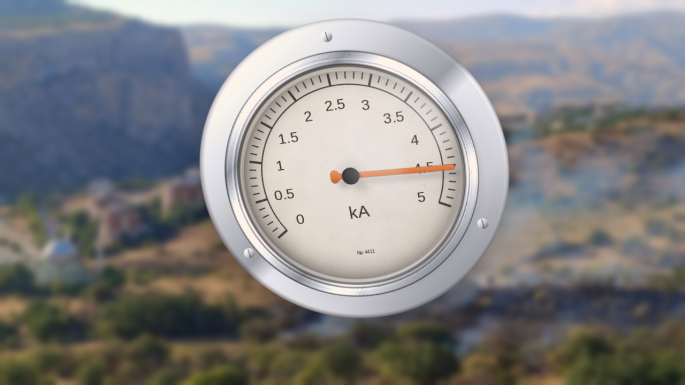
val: 4.5
